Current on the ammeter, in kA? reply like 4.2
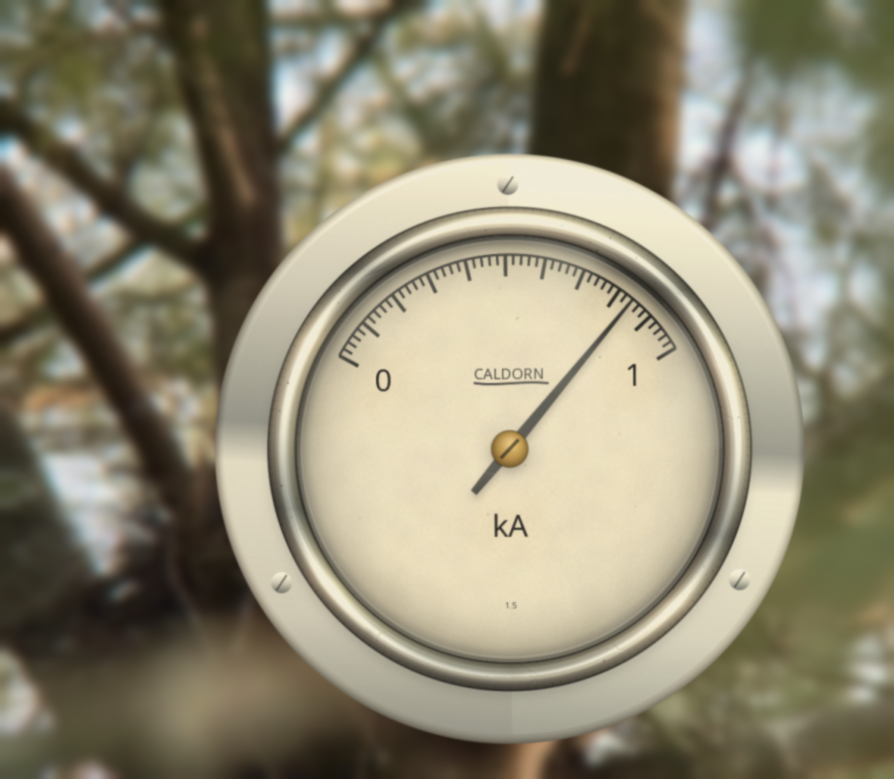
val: 0.84
